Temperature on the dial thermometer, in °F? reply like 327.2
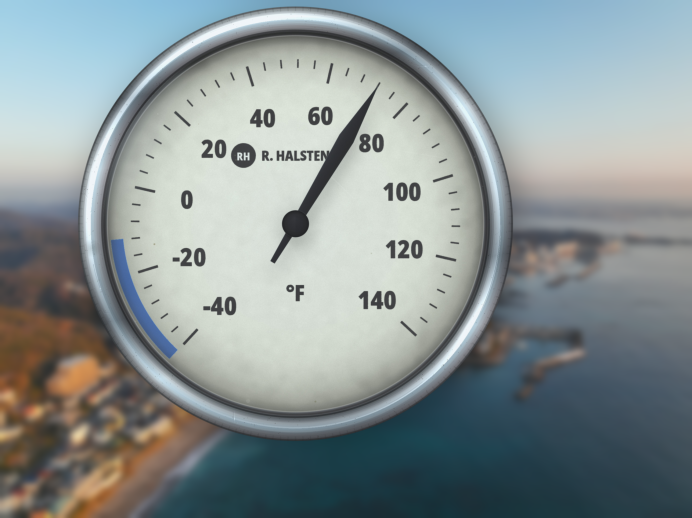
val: 72
